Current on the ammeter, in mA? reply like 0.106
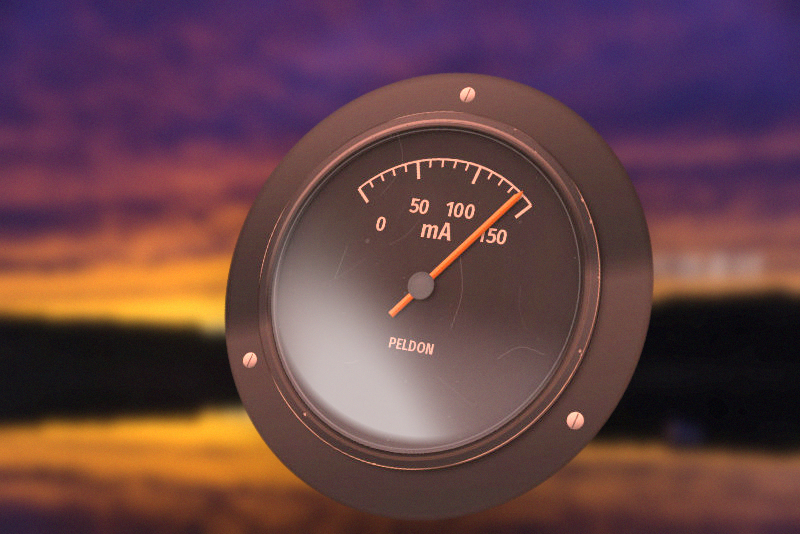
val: 140
